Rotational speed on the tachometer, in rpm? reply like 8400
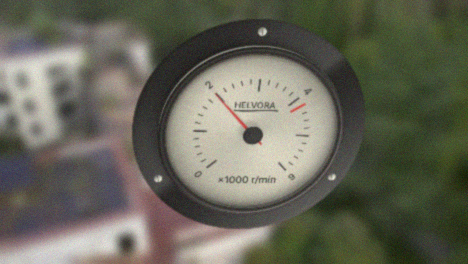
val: 2000
